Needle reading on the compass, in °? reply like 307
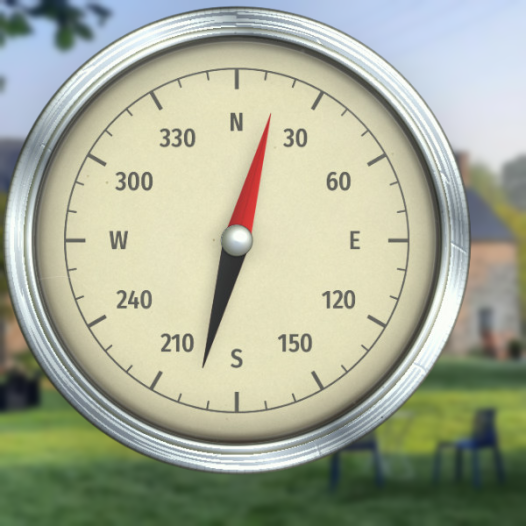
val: 15
